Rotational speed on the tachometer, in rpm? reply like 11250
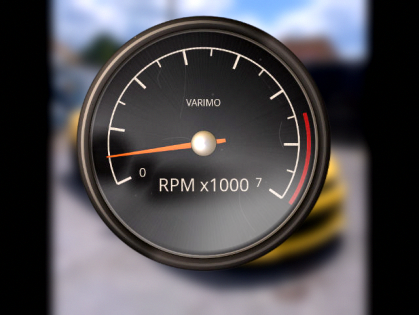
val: 500
